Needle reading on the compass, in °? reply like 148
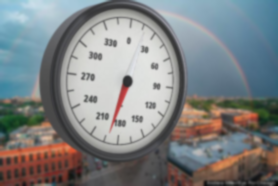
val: 195
